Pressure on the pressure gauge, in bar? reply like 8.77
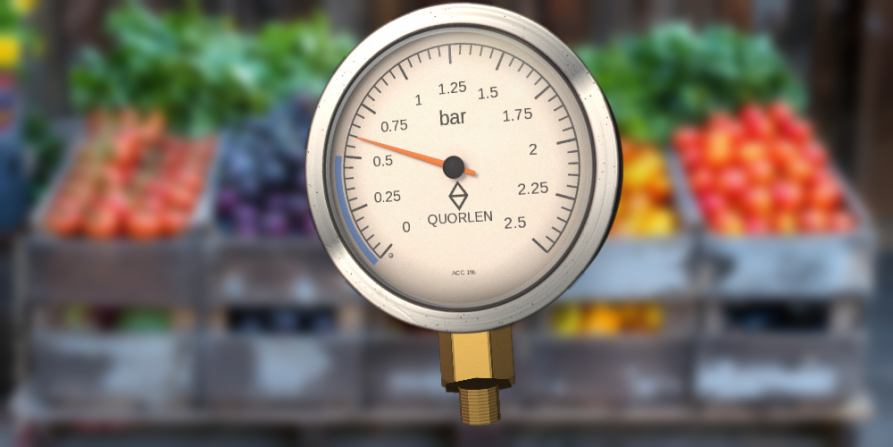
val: 0.6
